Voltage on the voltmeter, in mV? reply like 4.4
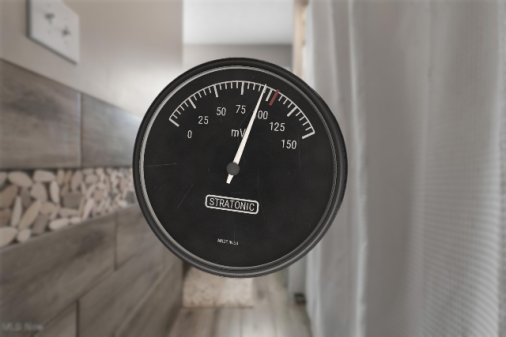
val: 95
